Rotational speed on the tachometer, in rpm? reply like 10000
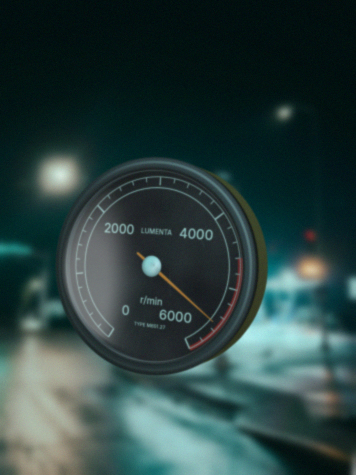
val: 5500
